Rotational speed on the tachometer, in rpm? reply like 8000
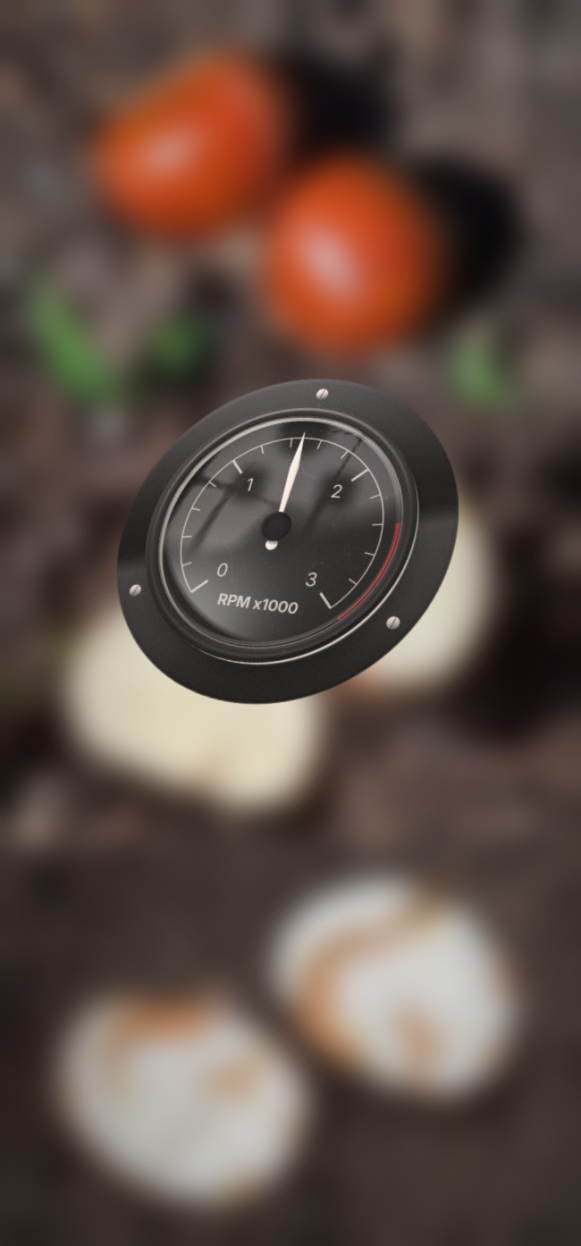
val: 1500
